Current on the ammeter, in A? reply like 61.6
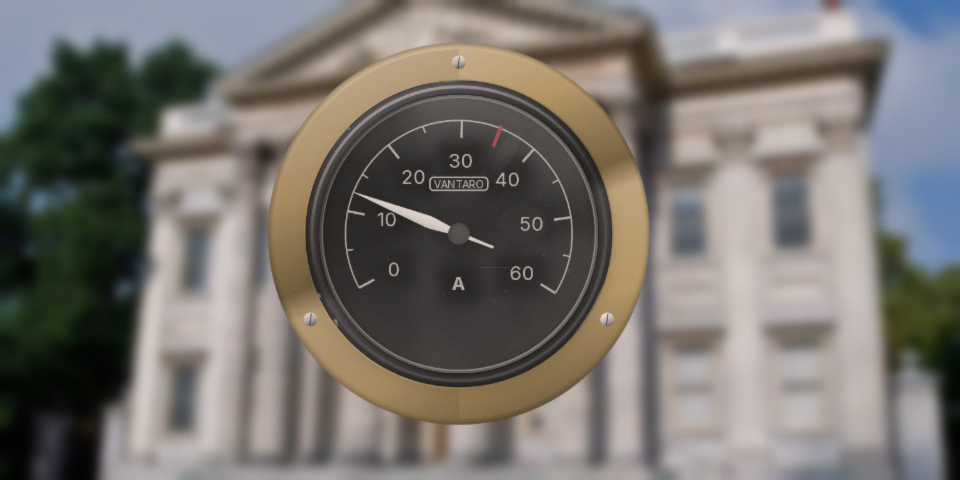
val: 12.5
